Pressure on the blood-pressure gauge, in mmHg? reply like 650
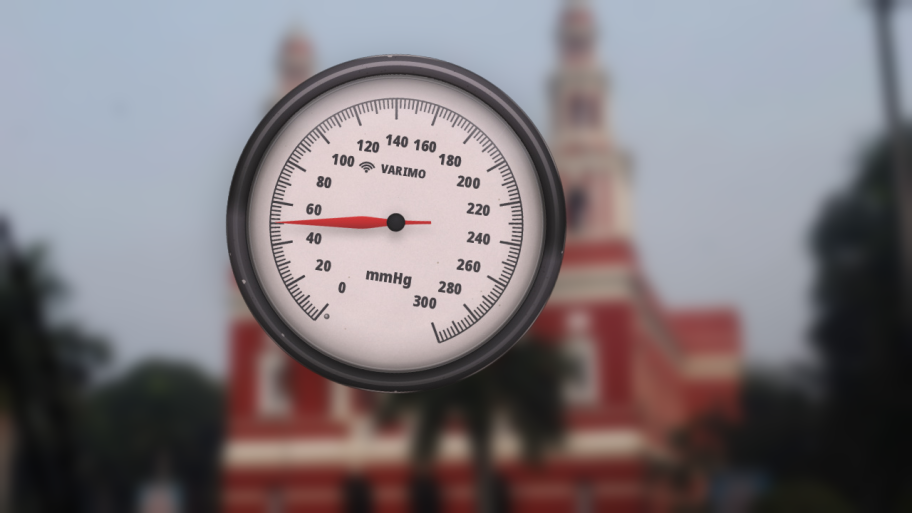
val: 50
